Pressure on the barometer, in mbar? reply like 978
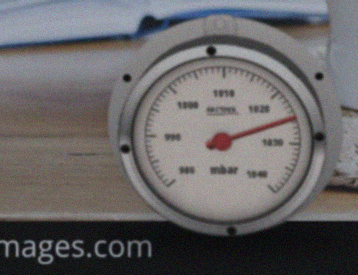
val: 1025
